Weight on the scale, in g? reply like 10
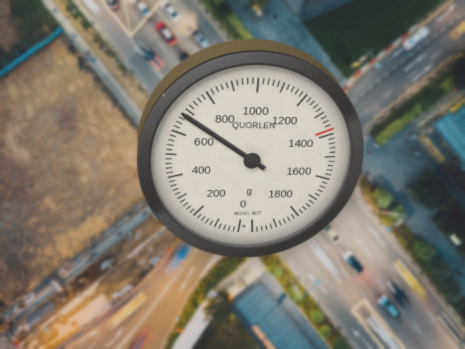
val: 680
